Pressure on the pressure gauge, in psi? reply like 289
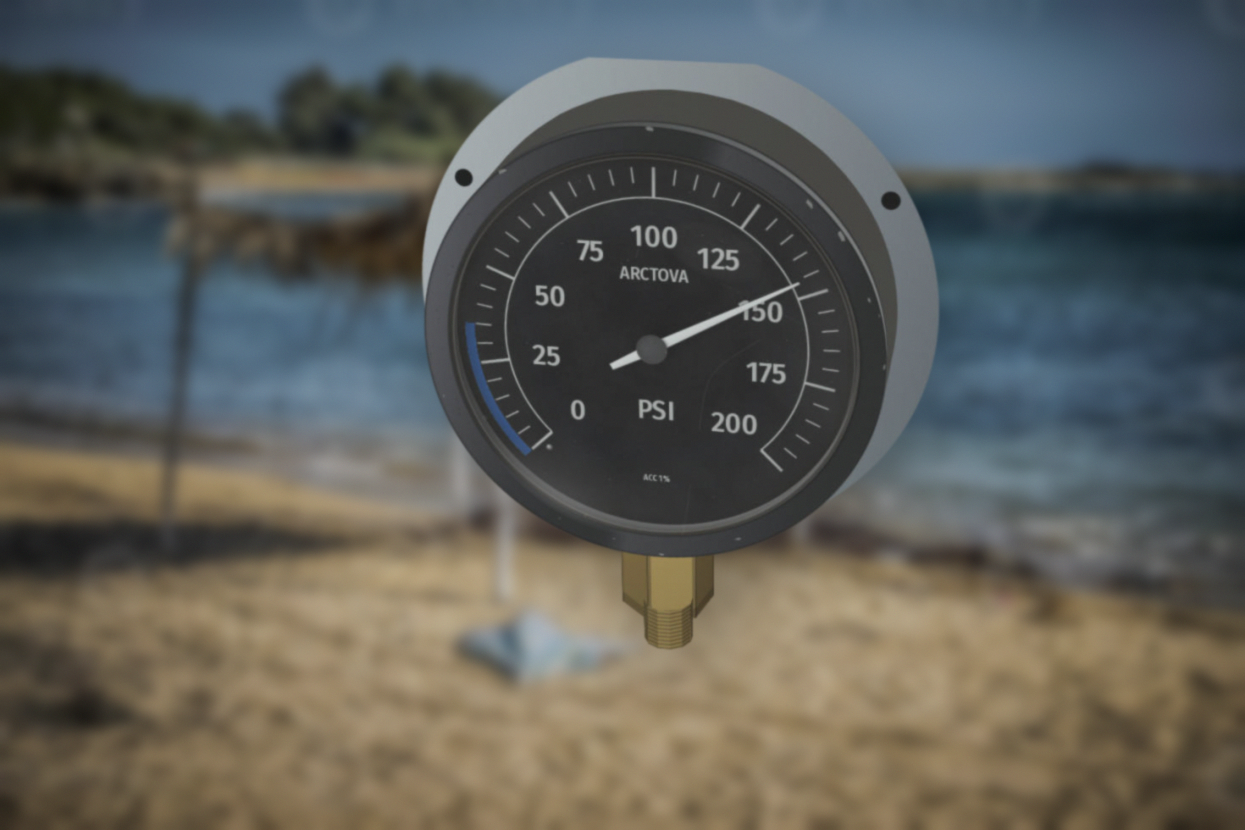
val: 145
